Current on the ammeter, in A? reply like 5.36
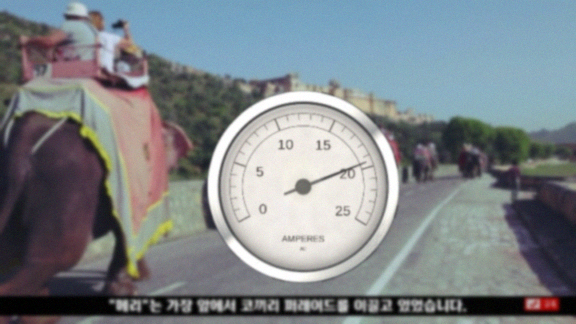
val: 19.5
